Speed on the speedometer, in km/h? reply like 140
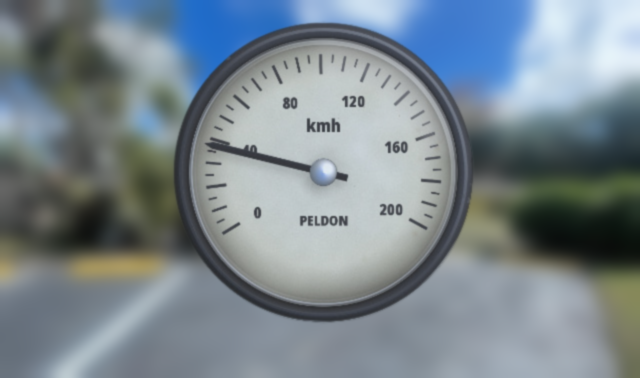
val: 37.5
